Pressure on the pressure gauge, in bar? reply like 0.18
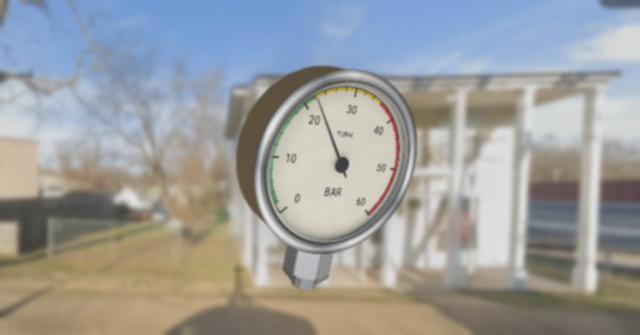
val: 22
